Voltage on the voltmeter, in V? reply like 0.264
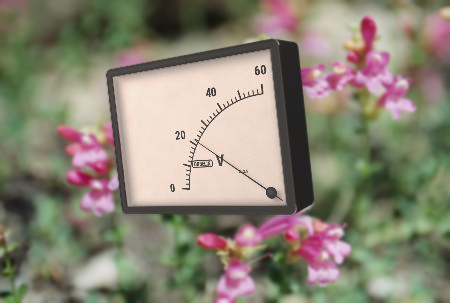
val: 22
